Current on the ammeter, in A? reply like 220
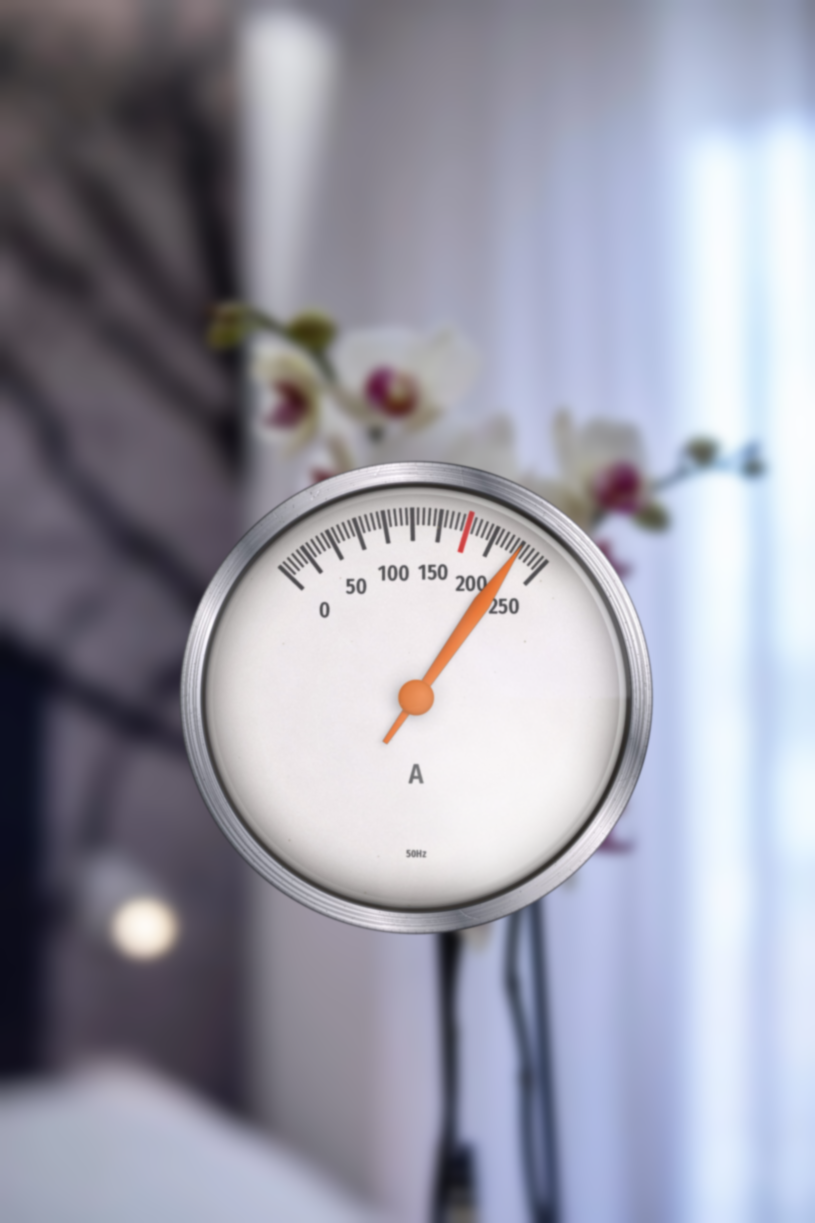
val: 225
